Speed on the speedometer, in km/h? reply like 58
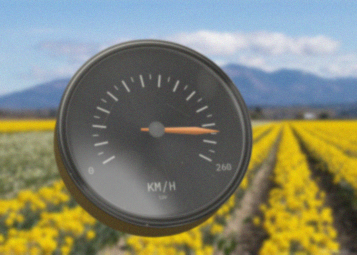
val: 230
